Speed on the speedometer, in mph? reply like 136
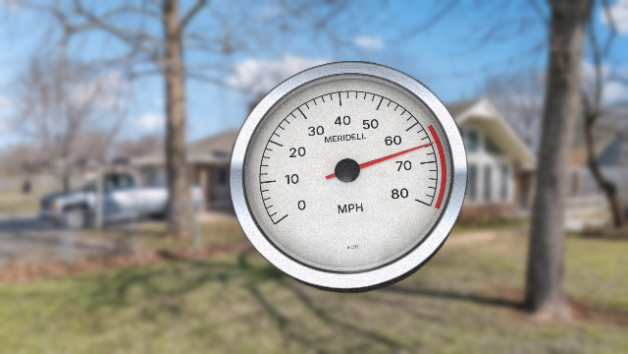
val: 66
